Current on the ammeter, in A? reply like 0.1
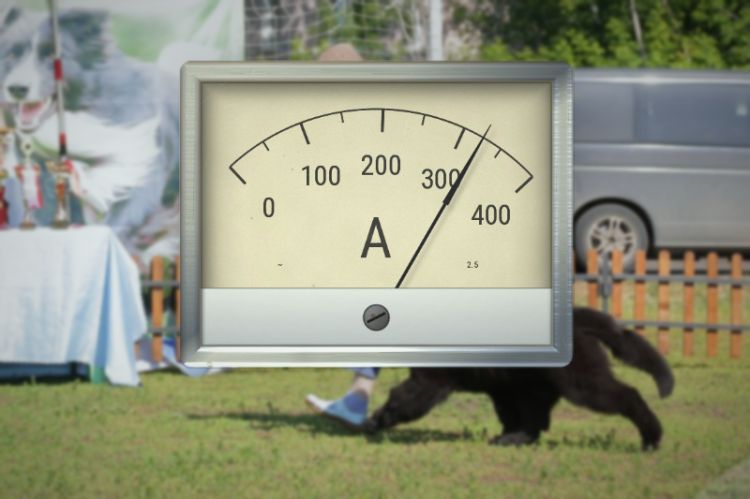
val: 325
